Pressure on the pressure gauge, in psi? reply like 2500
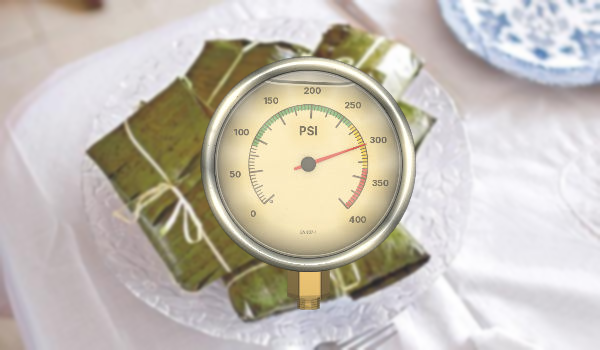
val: 300
